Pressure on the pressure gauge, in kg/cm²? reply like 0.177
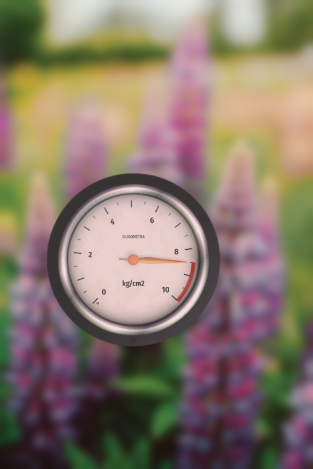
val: 8.5
